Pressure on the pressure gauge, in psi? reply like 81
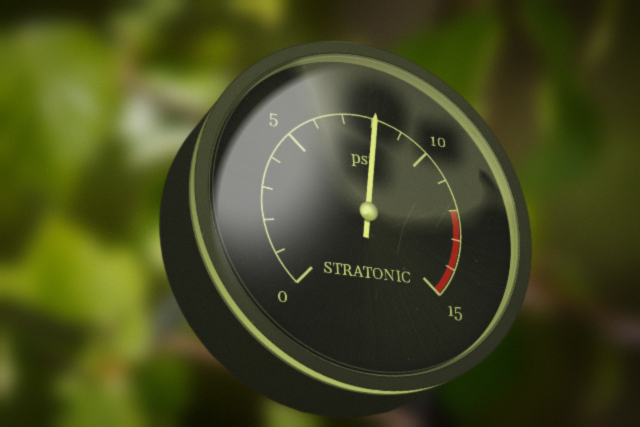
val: 8
